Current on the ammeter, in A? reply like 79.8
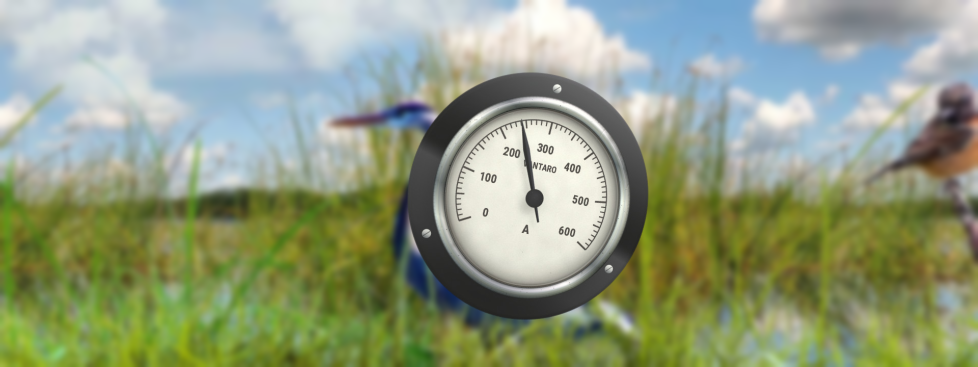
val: 240
